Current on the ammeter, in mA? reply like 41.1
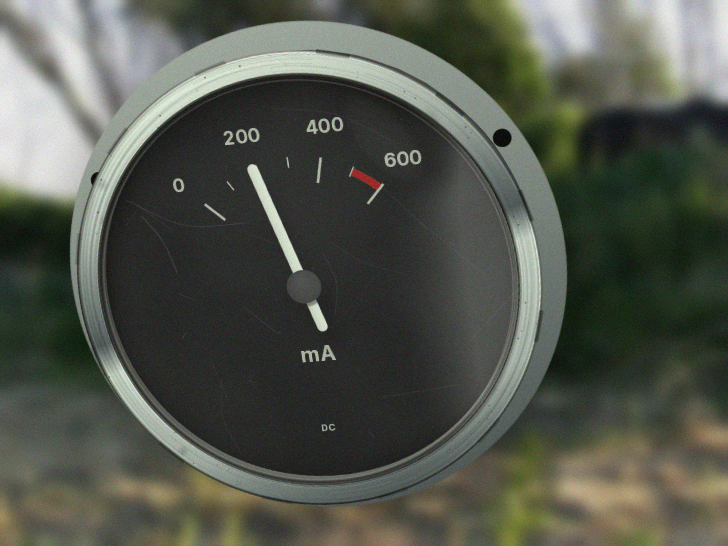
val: 200
